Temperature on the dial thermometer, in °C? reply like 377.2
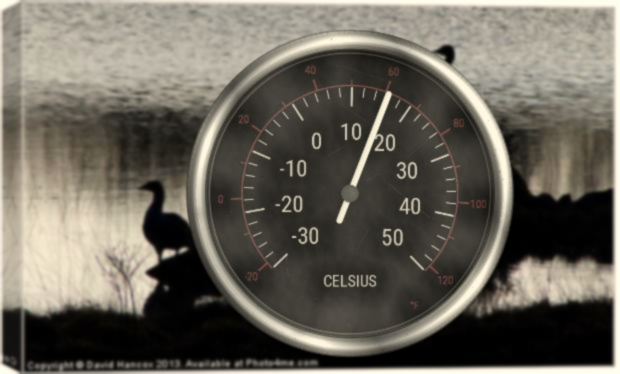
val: 16
